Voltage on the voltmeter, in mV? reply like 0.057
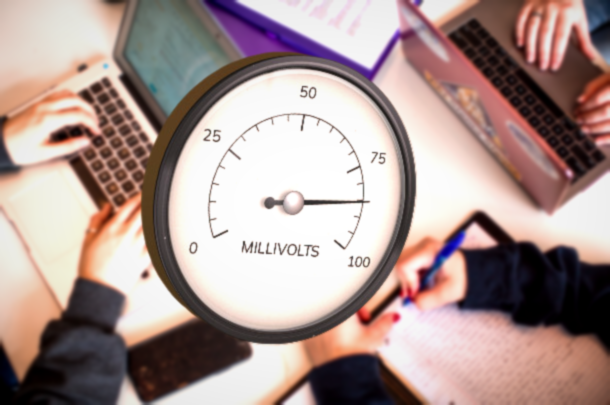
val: 85
